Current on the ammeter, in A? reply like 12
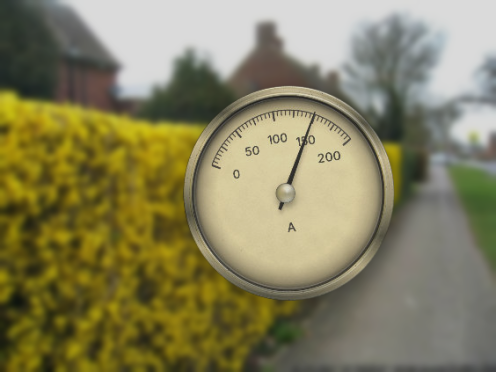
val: 150
